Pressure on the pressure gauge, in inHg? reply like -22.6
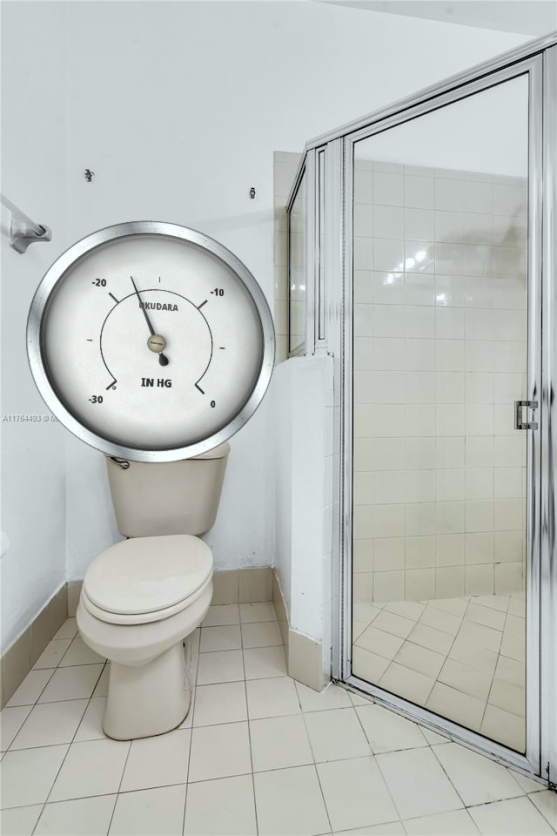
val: -17.5
